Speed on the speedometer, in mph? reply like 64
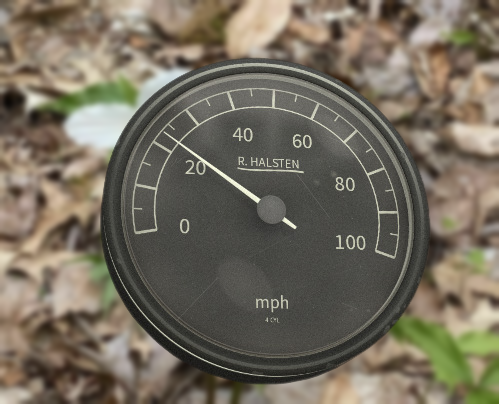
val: 22.5
